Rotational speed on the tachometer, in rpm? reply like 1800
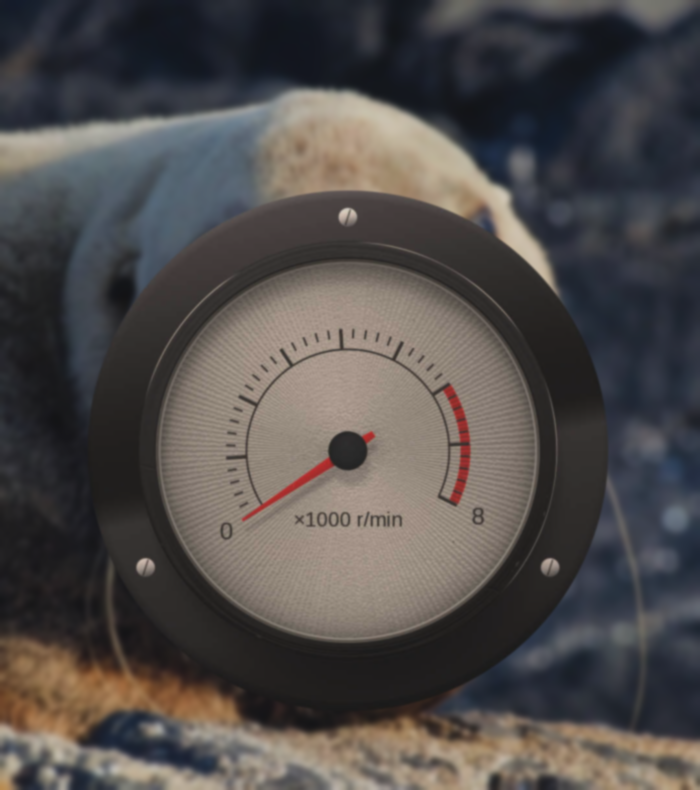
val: 0
